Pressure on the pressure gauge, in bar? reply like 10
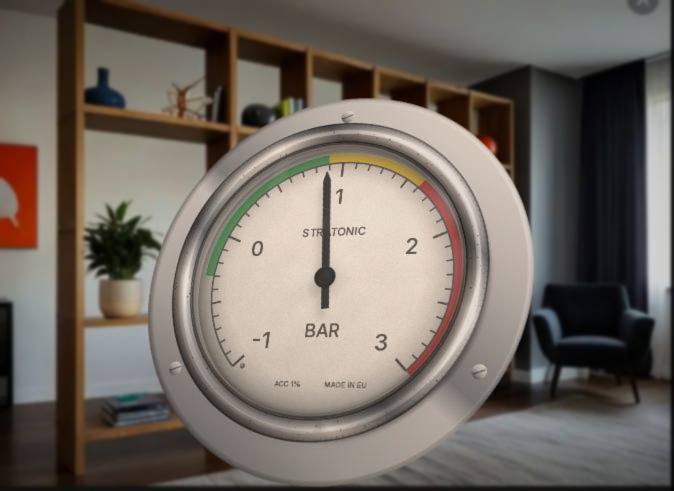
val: 0.9
